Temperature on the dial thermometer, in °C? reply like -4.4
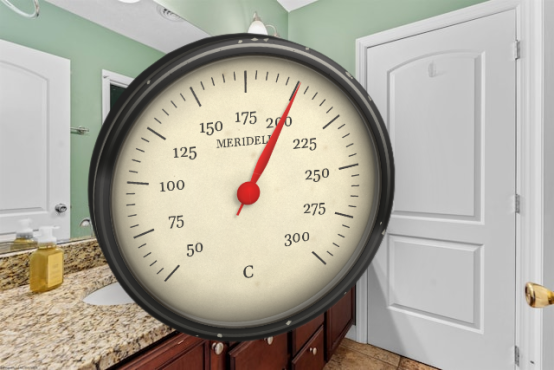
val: 200
